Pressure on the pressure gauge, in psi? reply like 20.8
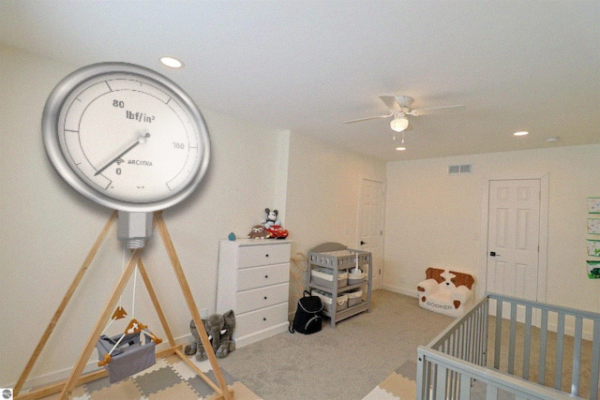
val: 10
